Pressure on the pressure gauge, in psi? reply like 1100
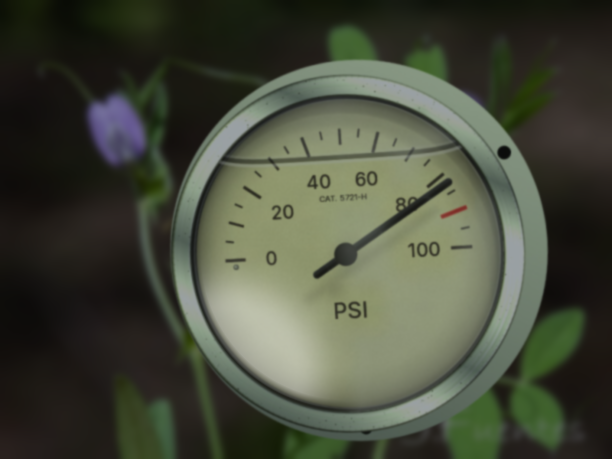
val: 82.5
